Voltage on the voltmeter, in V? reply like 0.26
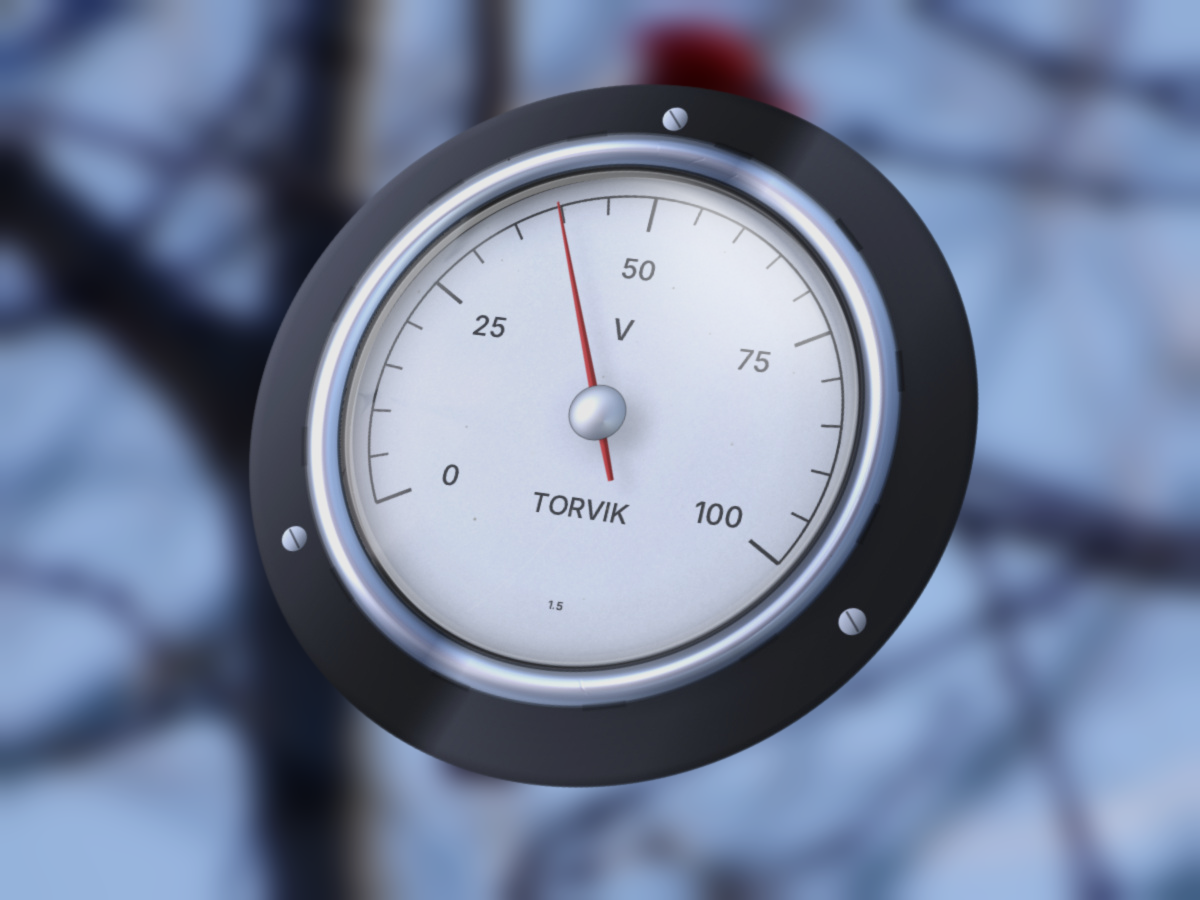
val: 40
